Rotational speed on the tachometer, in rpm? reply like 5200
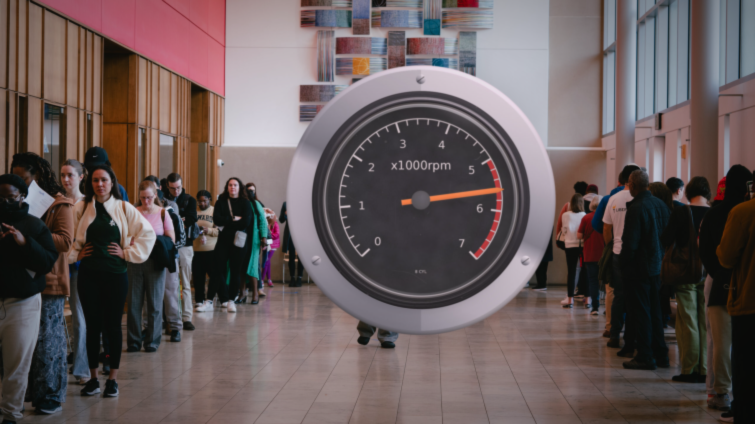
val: 5600
